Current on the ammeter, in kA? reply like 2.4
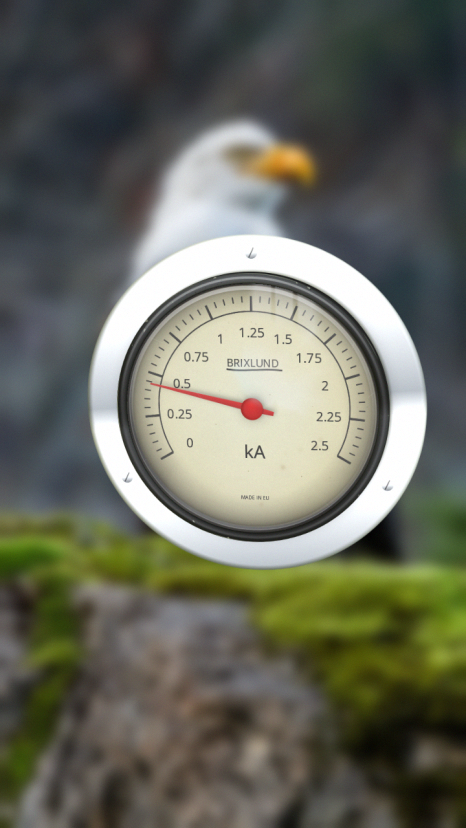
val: 0.45
